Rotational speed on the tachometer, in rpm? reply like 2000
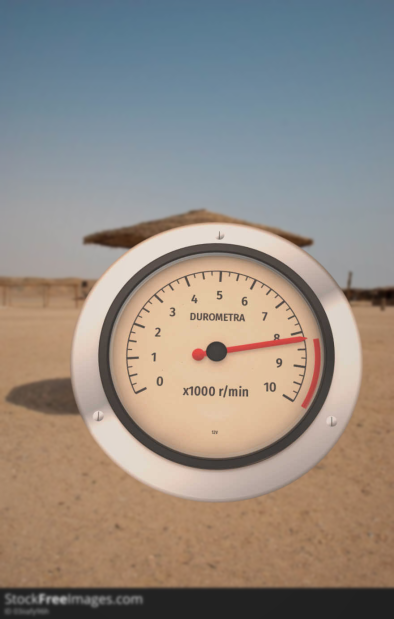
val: 8250
